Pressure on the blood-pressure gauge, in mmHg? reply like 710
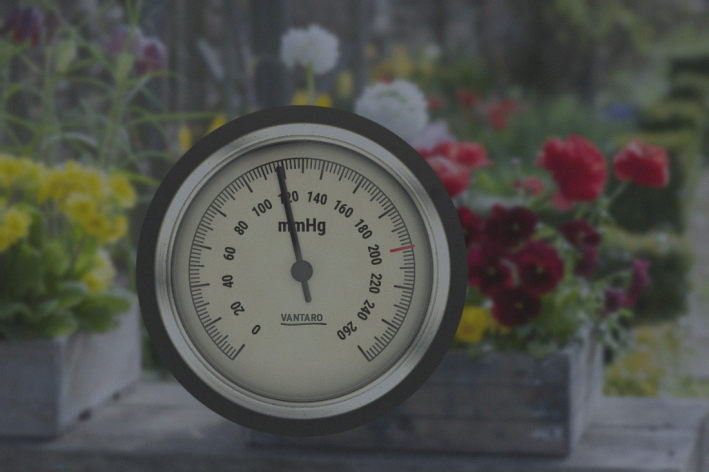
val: 118
